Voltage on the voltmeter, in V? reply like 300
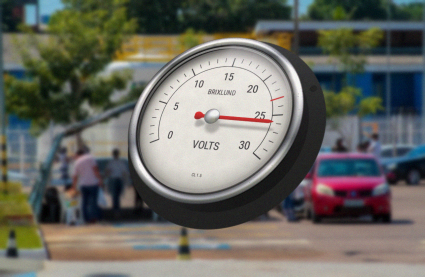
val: 26
